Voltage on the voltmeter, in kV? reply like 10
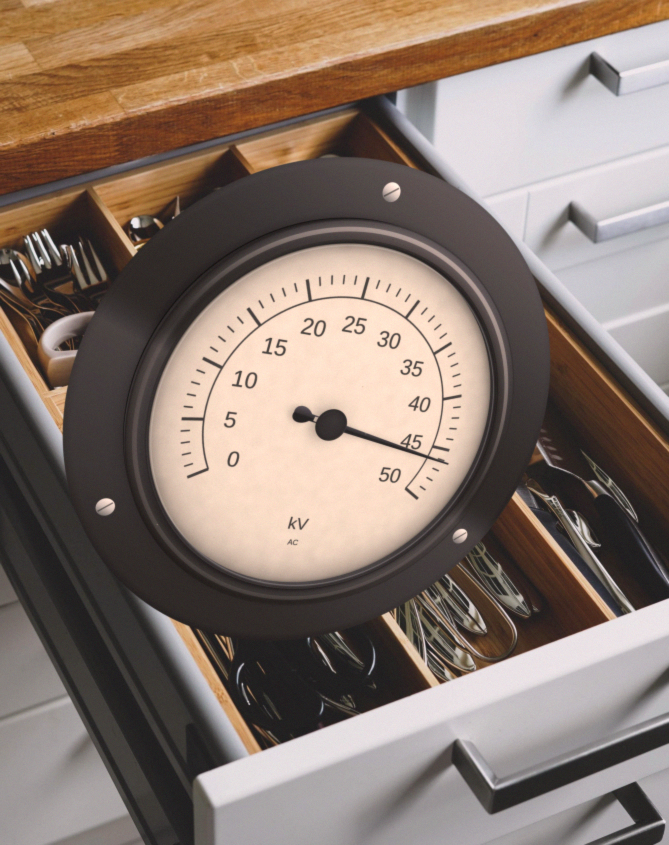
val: 46
